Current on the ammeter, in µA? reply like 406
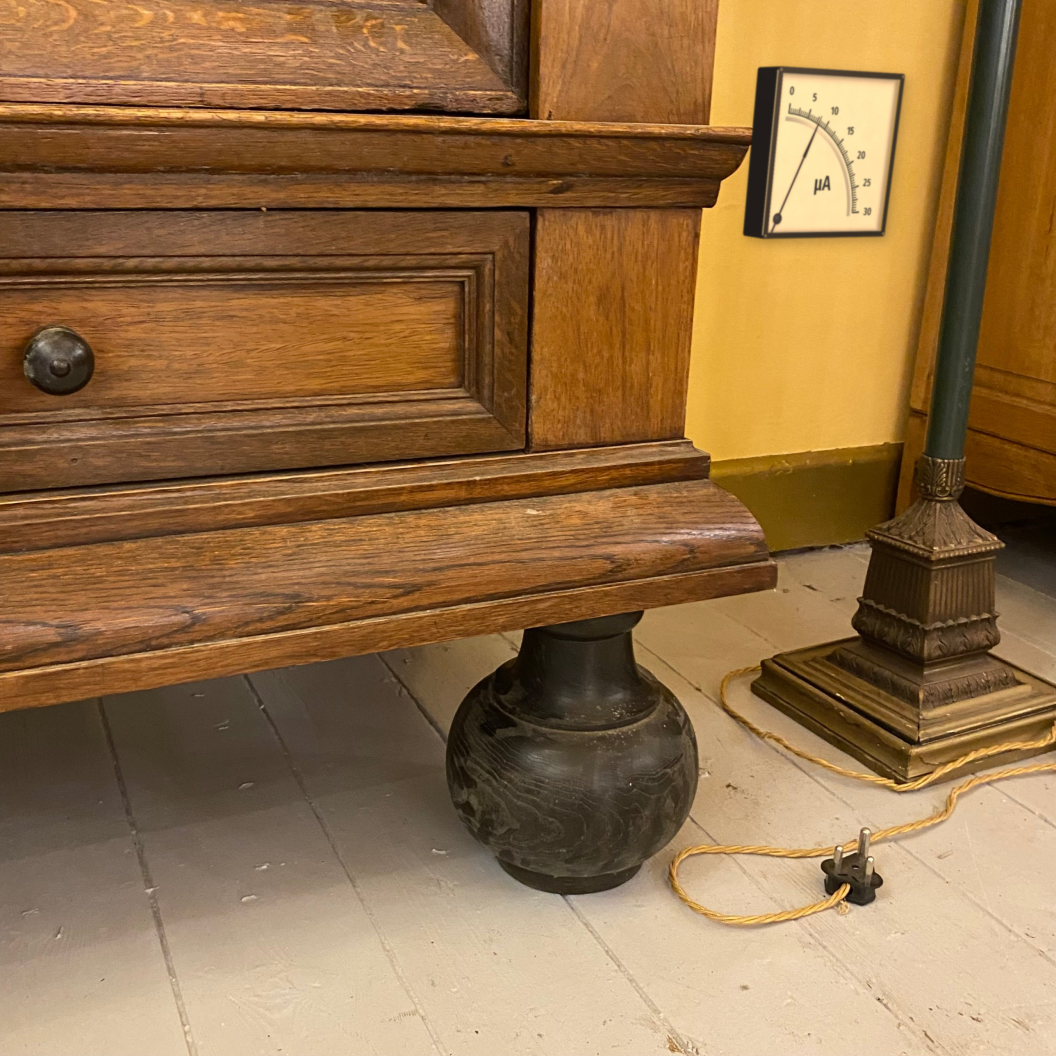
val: 7.5
